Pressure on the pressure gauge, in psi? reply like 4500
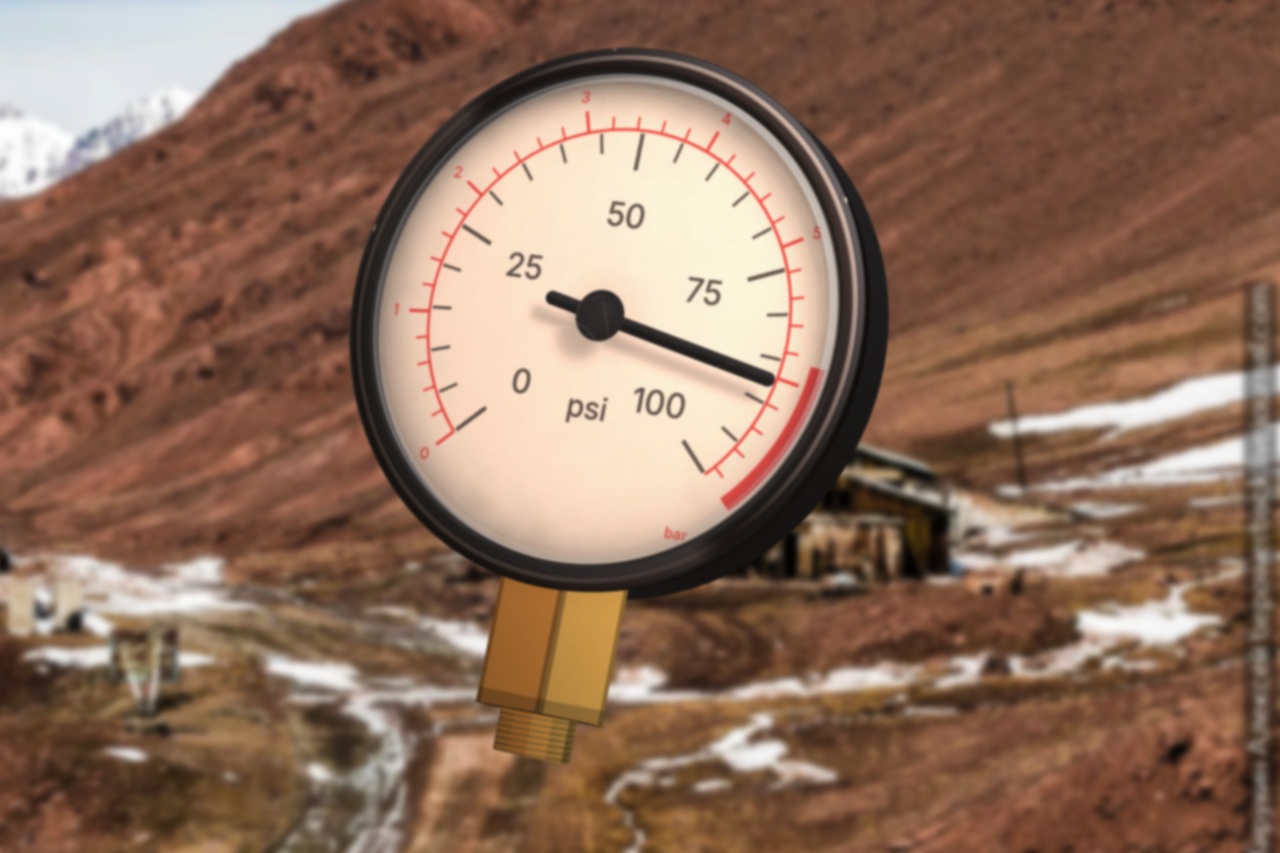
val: 87.5
